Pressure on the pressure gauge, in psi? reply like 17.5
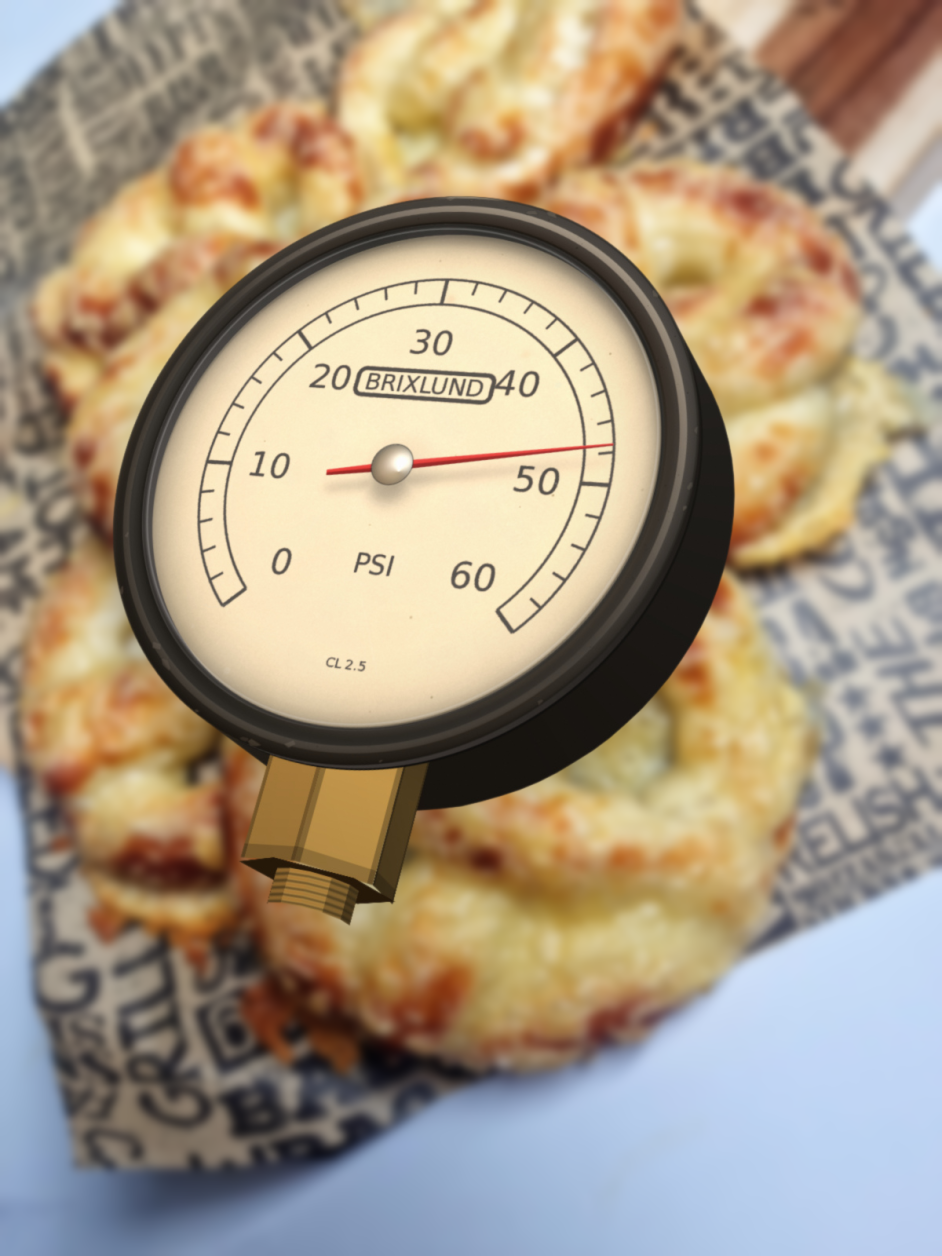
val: 48
